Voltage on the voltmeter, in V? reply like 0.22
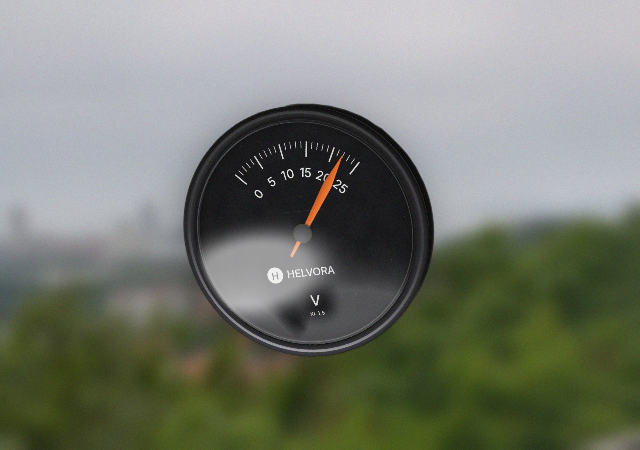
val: 22
